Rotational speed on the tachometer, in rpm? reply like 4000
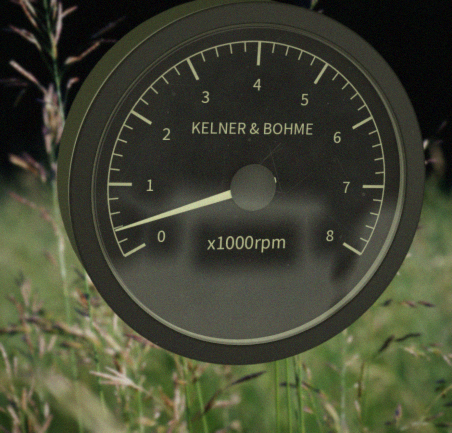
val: 400
